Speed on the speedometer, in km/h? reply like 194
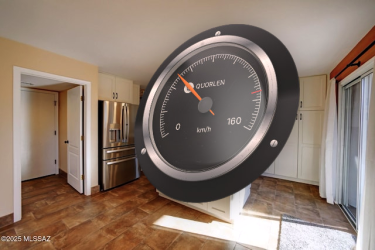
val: 50
